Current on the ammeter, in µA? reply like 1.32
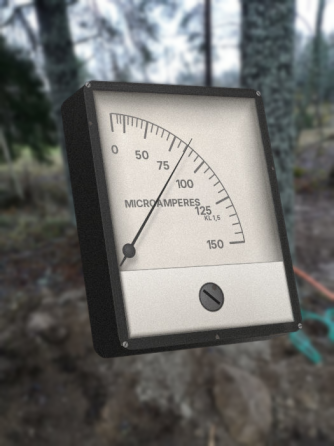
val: 85
